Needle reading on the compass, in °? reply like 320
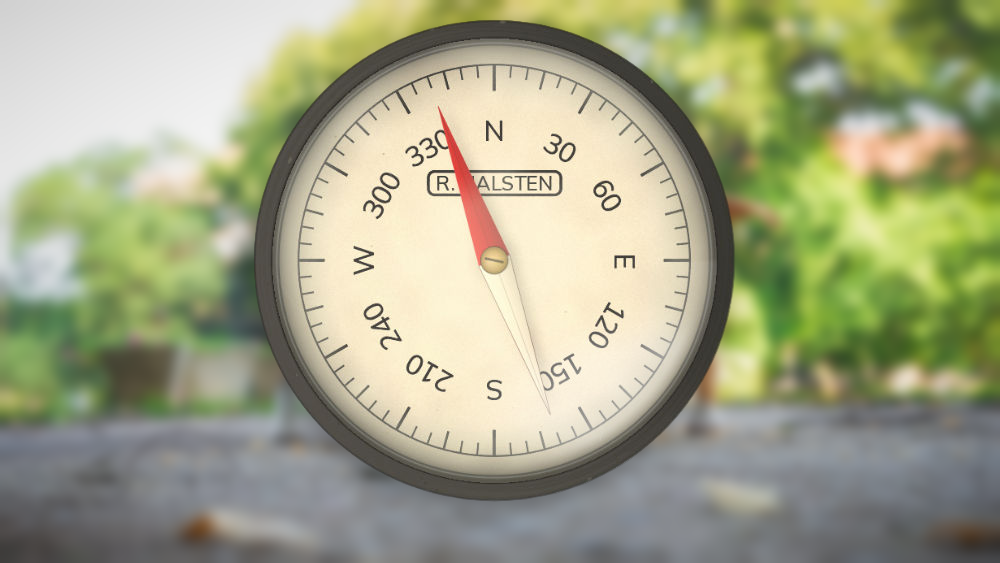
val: 340
